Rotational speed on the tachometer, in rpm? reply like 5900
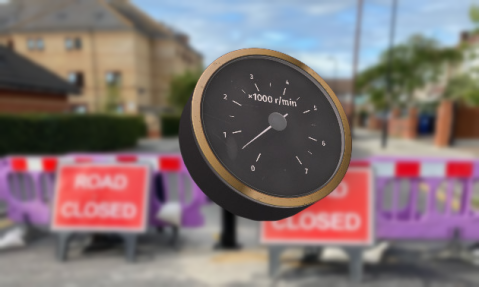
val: 500
